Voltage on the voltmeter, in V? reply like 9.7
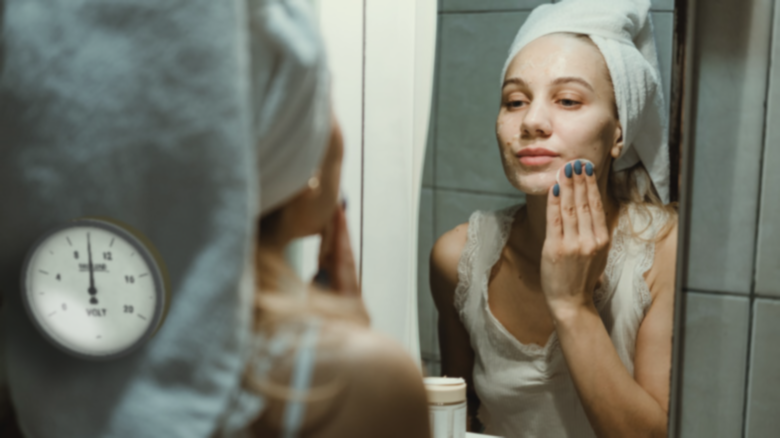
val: 10
